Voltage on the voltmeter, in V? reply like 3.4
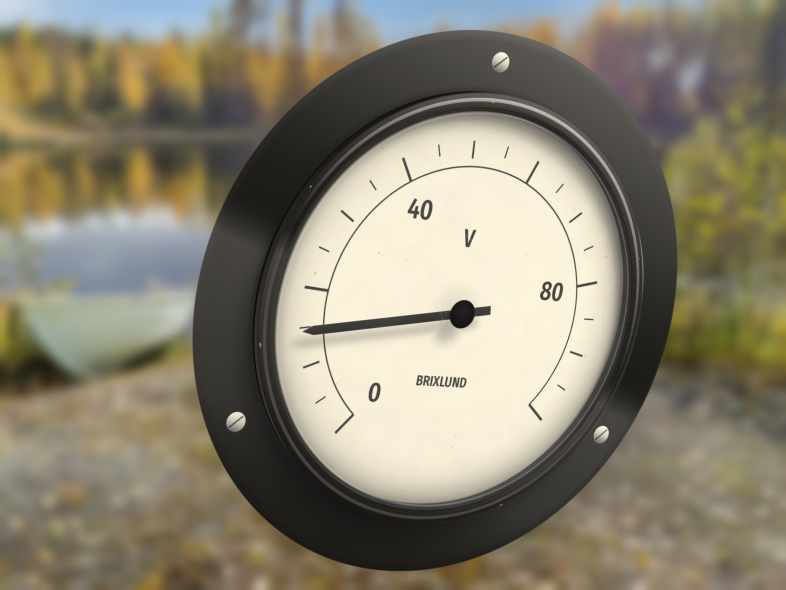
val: 15
